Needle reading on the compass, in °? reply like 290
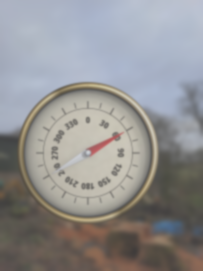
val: 60
